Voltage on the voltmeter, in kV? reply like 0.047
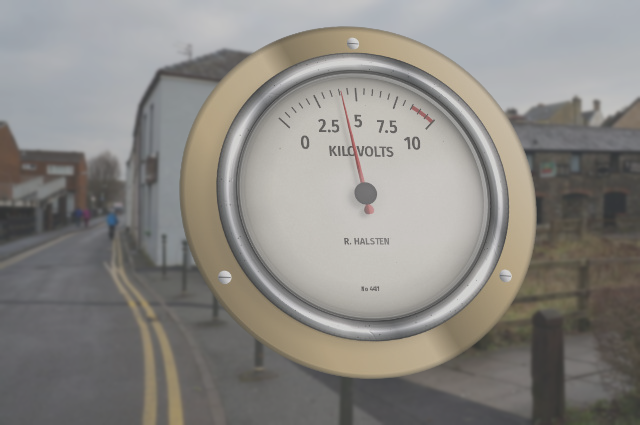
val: 4
